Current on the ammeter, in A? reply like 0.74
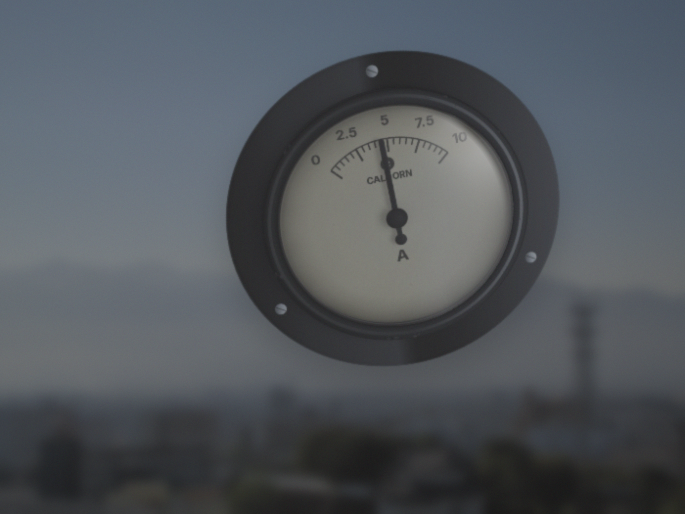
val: 4.5
